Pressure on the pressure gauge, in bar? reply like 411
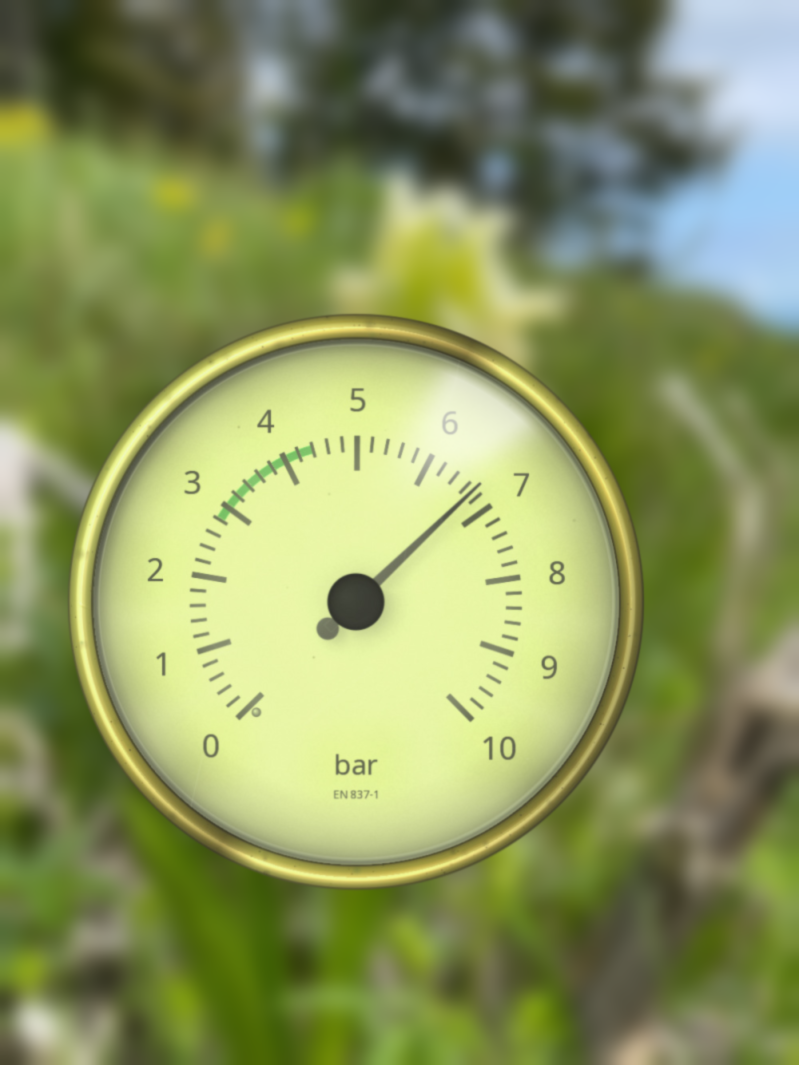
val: 6.7
